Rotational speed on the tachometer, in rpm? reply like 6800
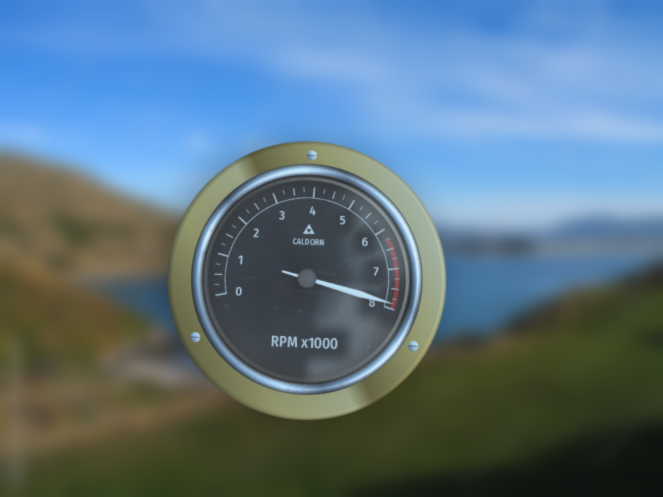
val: 7875
